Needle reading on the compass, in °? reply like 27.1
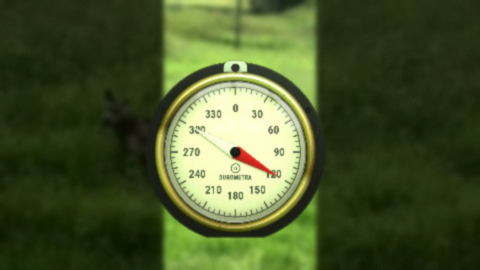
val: 120
